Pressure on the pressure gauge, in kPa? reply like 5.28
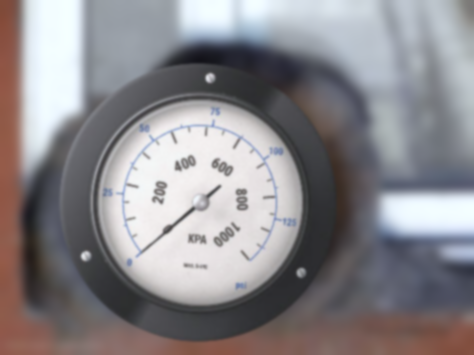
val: 0
